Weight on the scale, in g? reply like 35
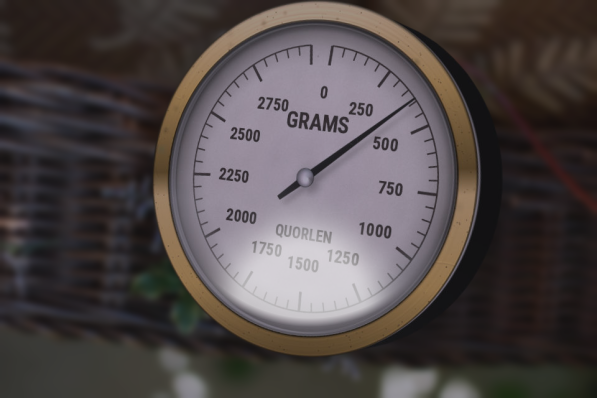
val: 400
